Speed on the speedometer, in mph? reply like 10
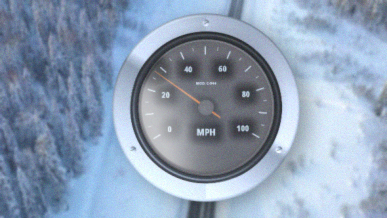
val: 27.5
